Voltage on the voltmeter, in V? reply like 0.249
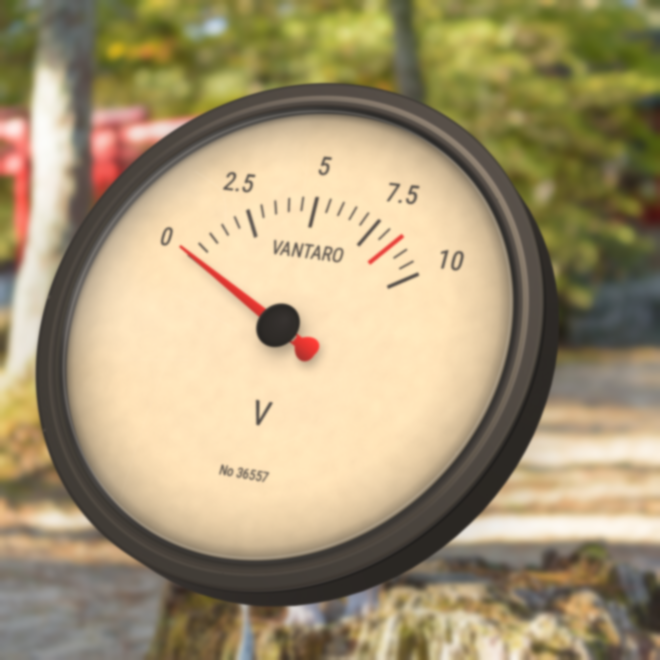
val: 0
